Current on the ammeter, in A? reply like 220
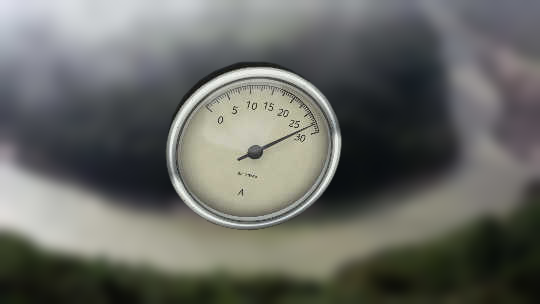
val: 27.5
